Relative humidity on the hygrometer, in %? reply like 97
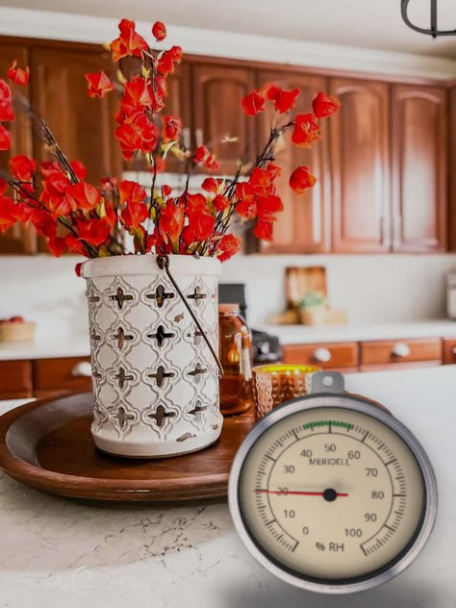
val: 20
